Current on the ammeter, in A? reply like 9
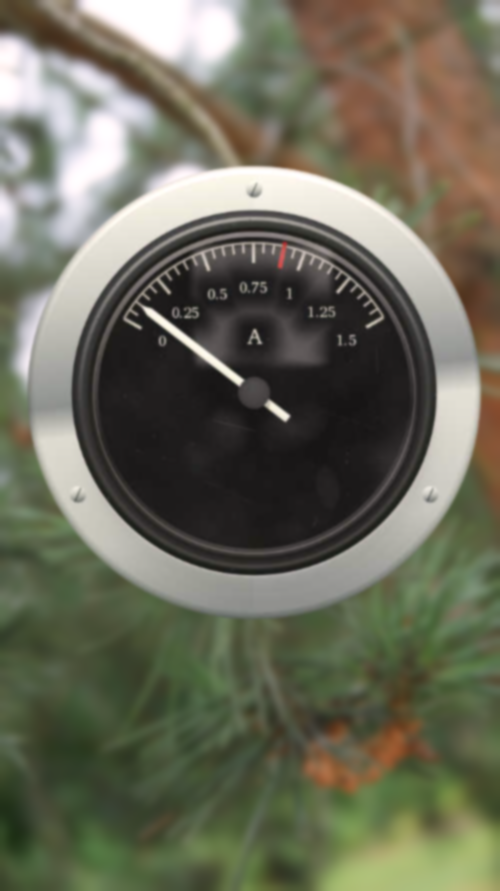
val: 0.1
